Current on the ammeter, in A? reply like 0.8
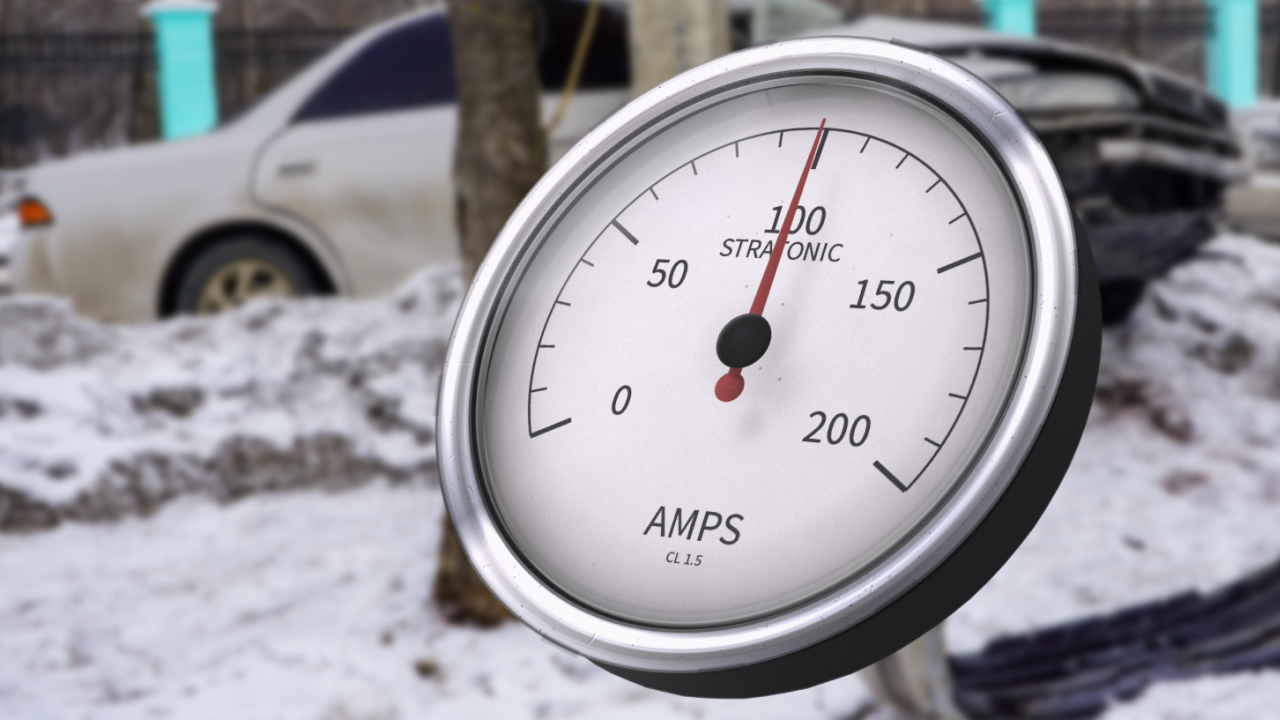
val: 100
